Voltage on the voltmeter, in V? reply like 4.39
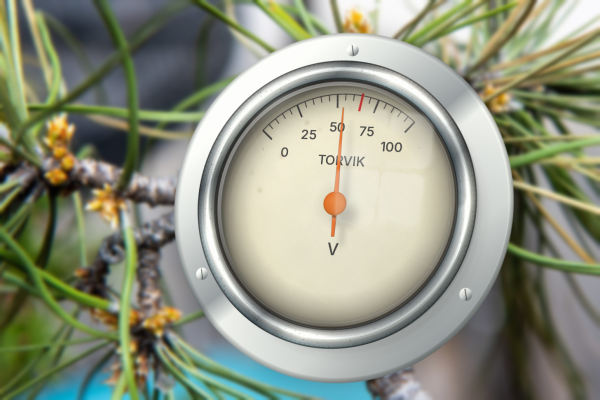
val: 55
